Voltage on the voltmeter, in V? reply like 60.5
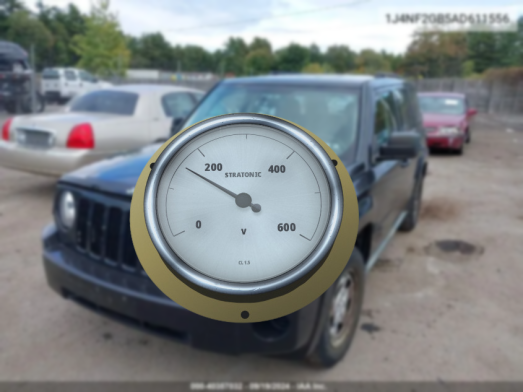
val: 150
